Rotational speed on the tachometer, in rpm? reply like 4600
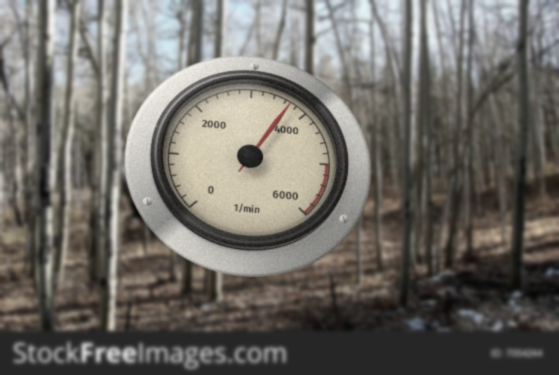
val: 3700
